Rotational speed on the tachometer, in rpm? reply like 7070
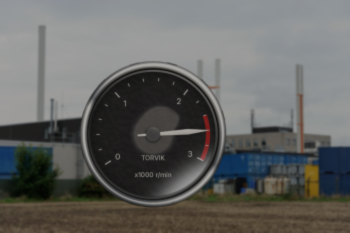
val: 2600
